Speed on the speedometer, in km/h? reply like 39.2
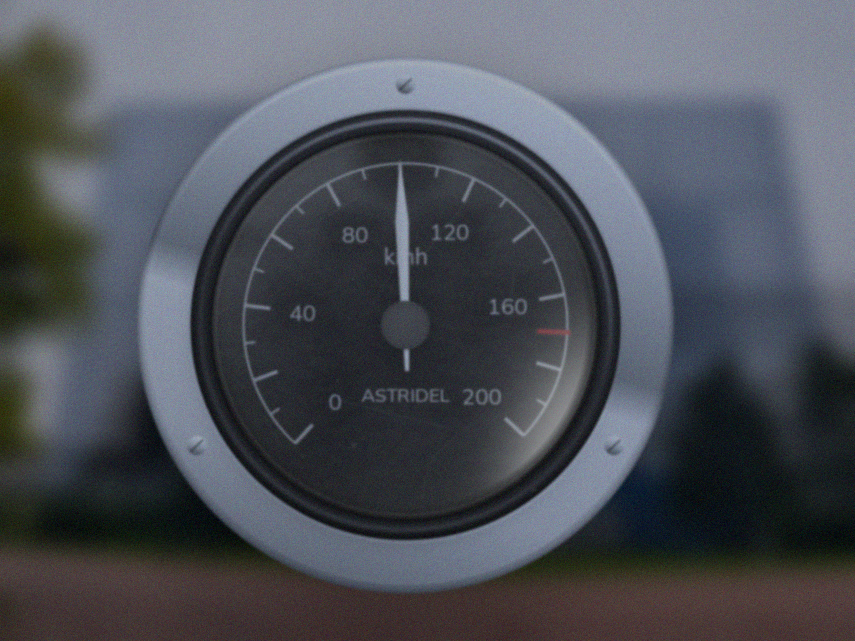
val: 100
